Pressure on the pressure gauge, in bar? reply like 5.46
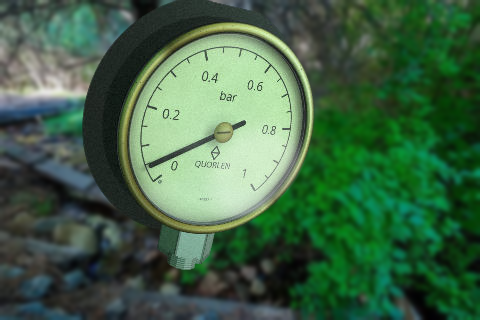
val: 0.05
